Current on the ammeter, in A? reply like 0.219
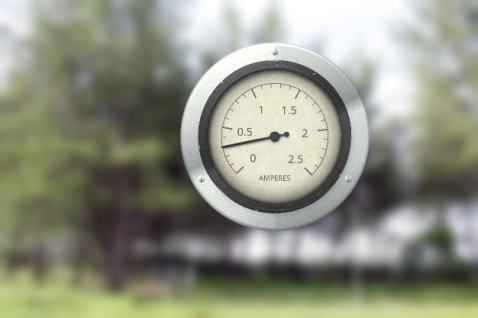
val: 0.3
